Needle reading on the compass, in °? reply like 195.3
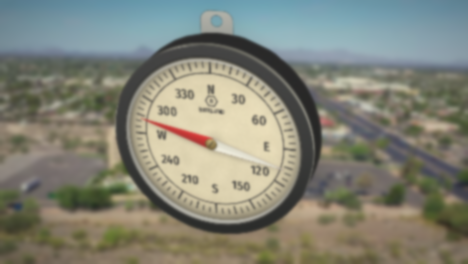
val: 285
